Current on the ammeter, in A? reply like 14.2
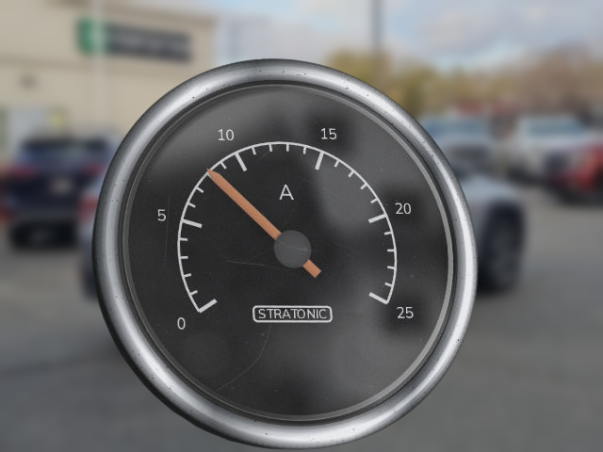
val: 8
